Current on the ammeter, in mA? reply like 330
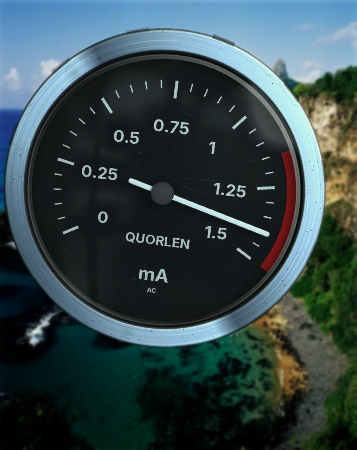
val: 1.4
